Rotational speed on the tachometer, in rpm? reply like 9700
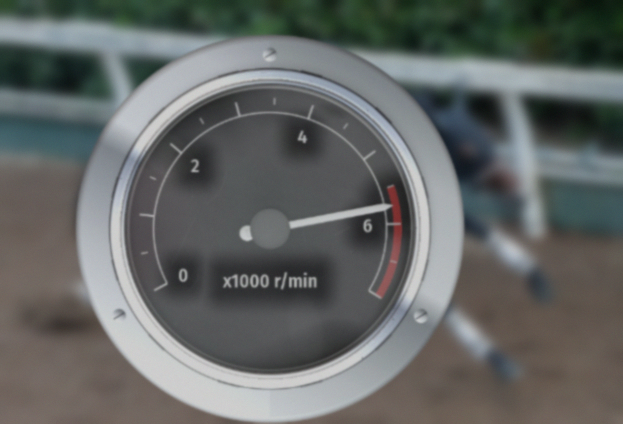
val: 5750
